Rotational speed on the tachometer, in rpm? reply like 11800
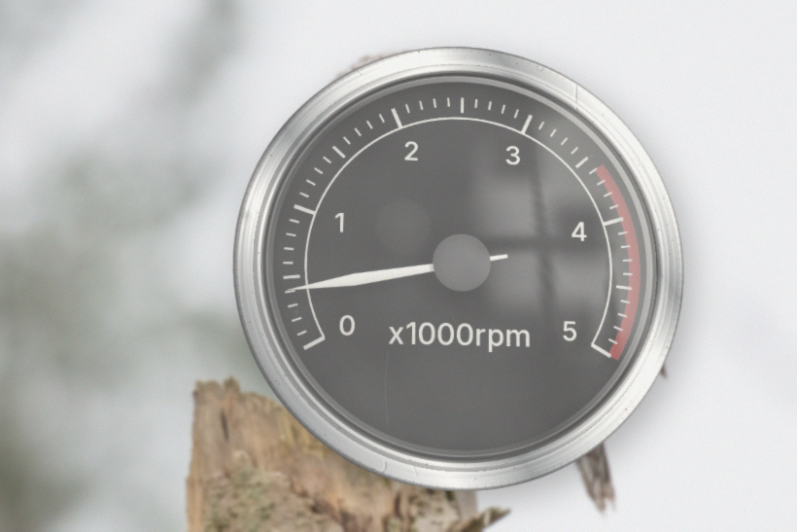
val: 400
